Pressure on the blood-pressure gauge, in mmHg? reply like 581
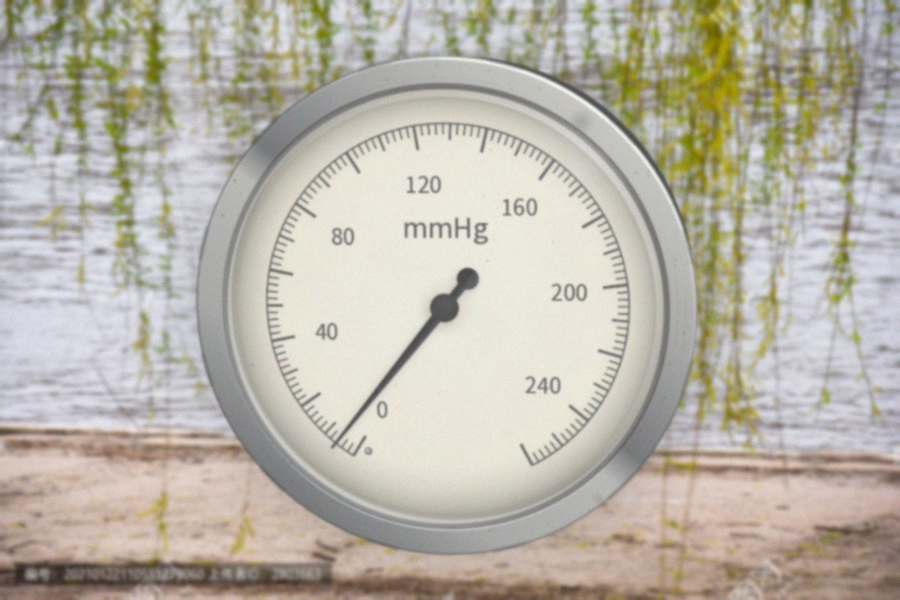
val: 6
